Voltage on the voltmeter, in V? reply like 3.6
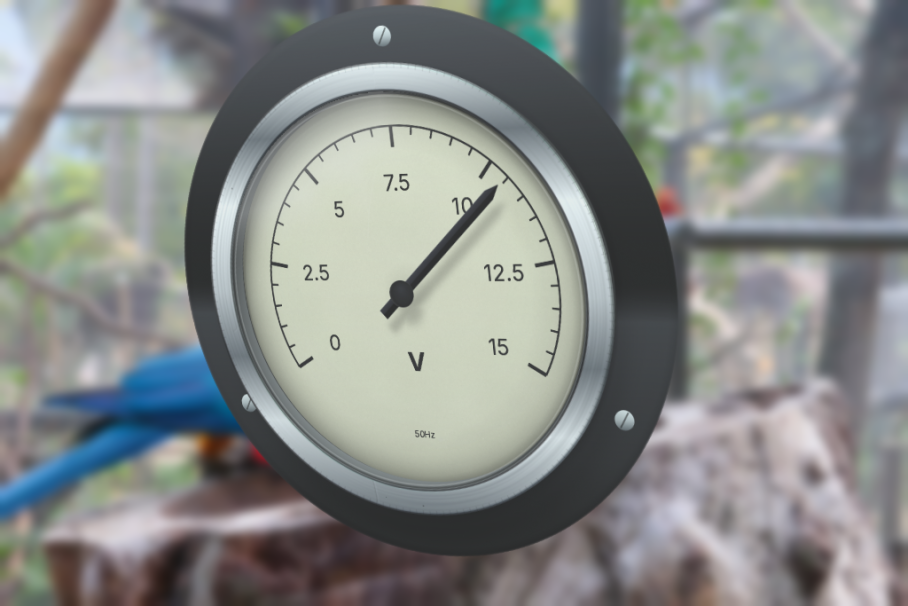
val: 10.5
